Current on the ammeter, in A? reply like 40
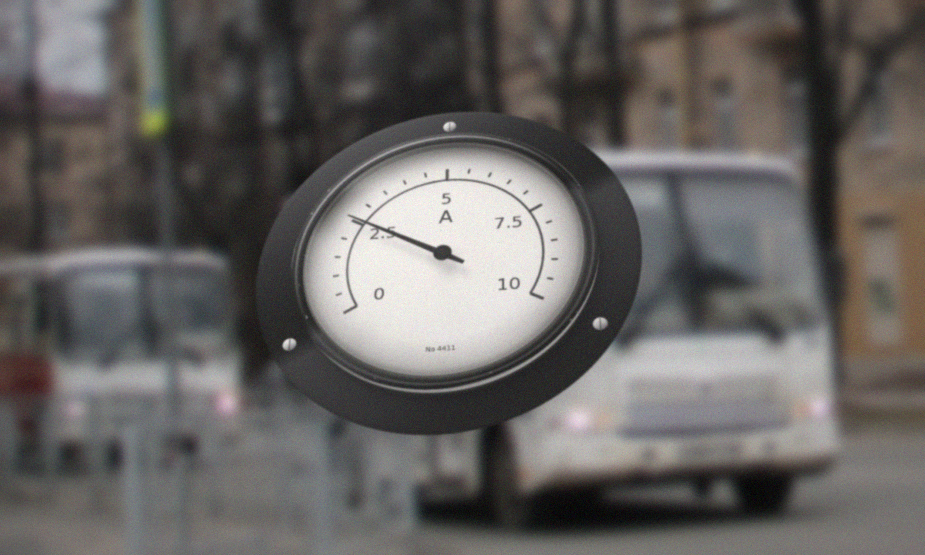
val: 2.5
